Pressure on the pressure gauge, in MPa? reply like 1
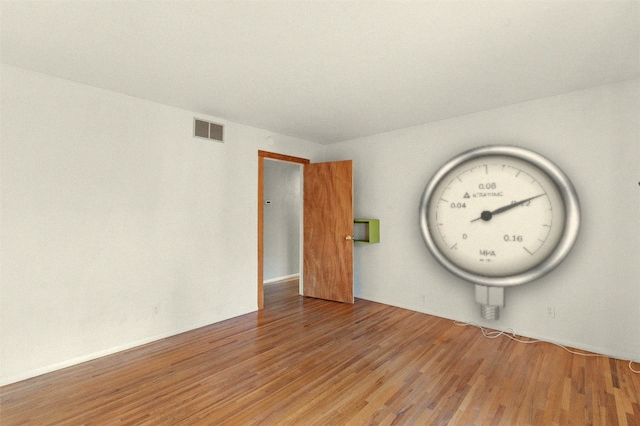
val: 0.12
